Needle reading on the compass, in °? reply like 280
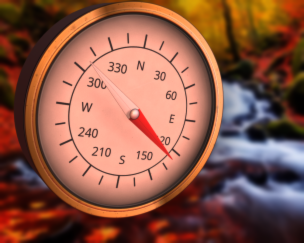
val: 127.5
